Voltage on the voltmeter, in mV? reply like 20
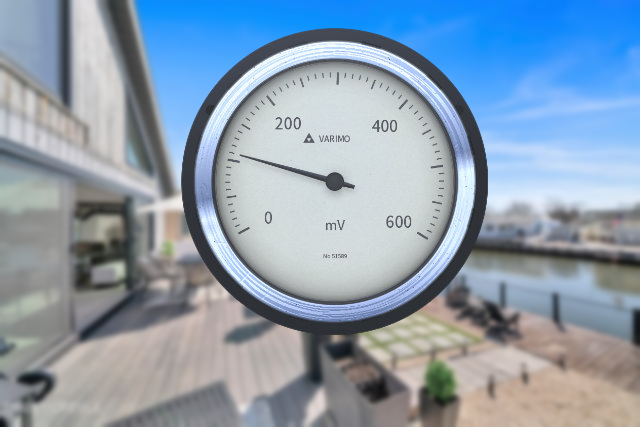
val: 110
